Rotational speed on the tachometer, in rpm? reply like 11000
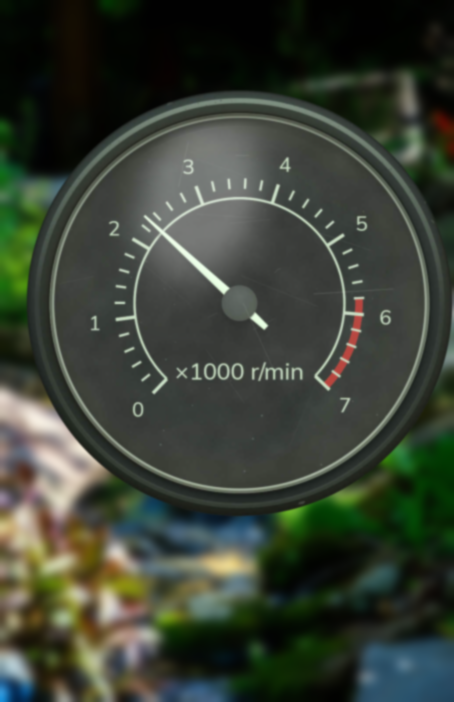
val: 2300
